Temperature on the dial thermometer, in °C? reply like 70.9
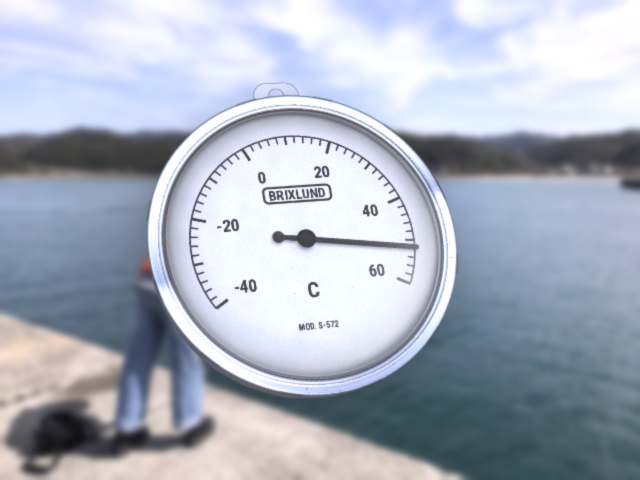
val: 52
